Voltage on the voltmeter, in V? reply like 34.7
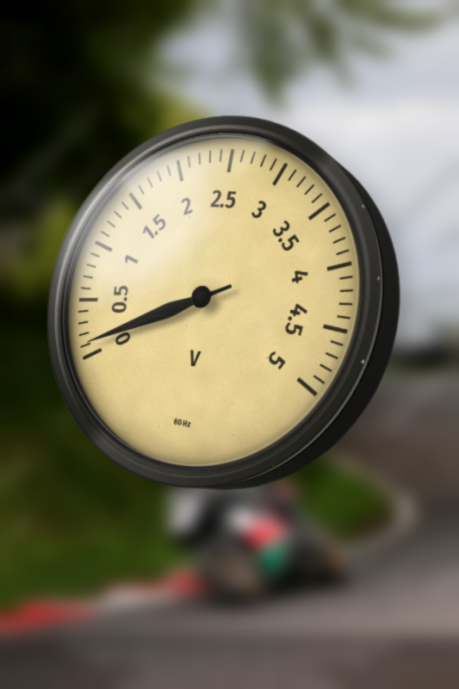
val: 0.1
